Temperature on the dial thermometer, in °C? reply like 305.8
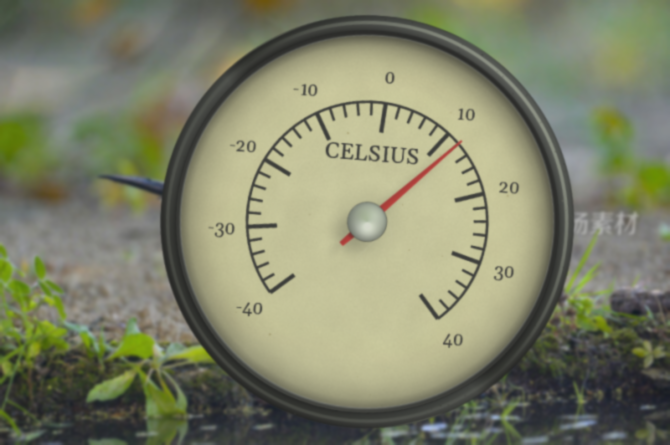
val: 12
